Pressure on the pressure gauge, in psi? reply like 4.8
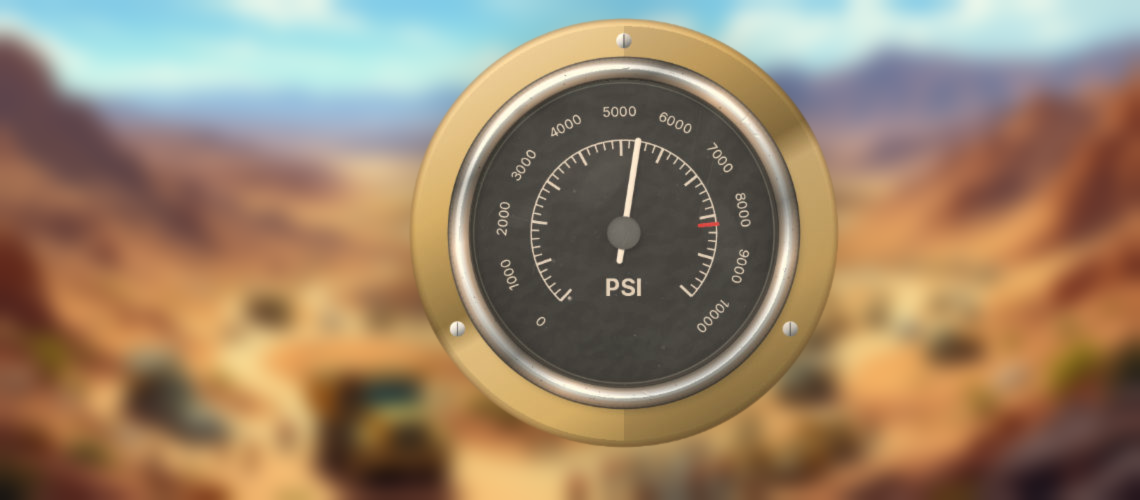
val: 5400
